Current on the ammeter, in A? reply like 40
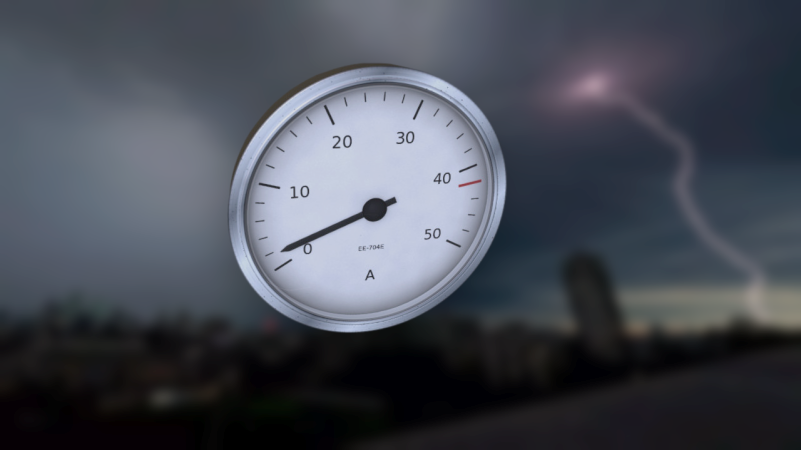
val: 2
